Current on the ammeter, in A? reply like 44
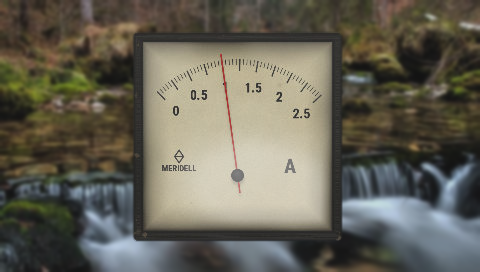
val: 1
